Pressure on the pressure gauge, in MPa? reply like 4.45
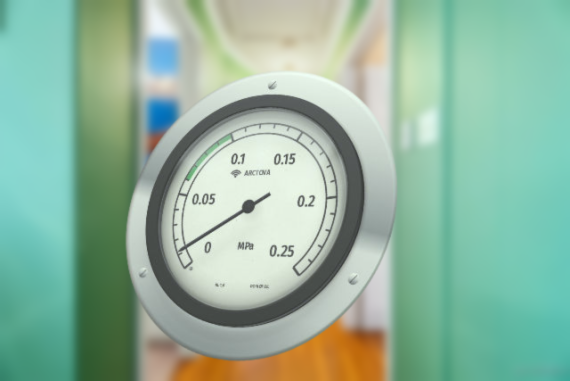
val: 0.01
